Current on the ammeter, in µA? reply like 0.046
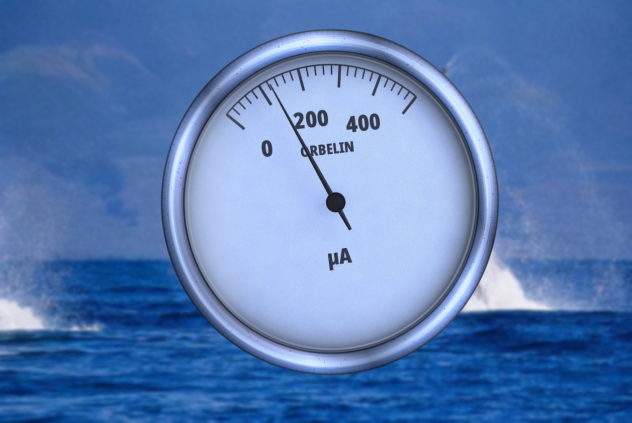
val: 120
